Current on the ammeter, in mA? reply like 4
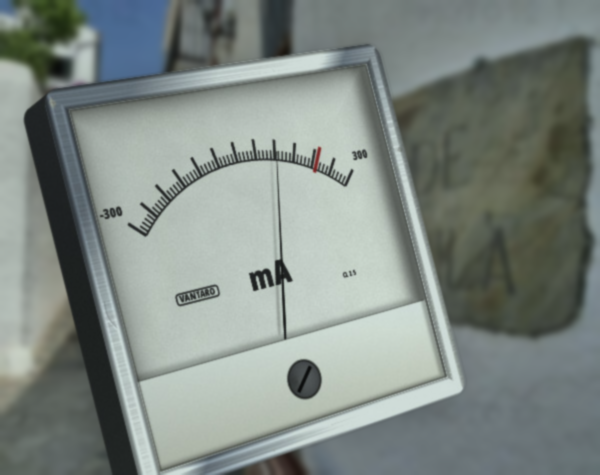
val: 100
